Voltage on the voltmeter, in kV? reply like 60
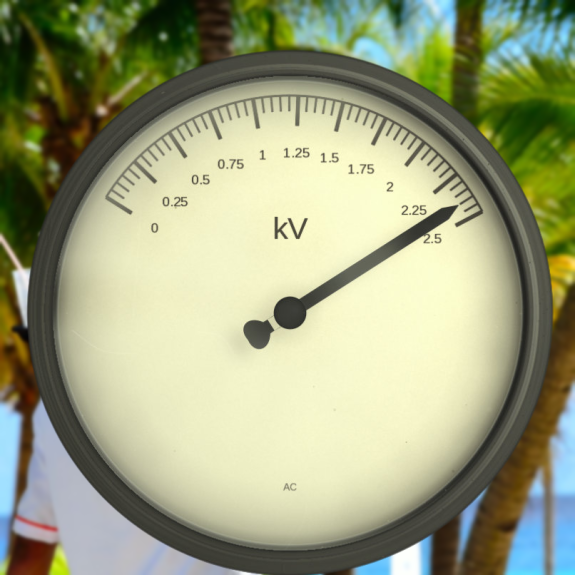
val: 2.4
